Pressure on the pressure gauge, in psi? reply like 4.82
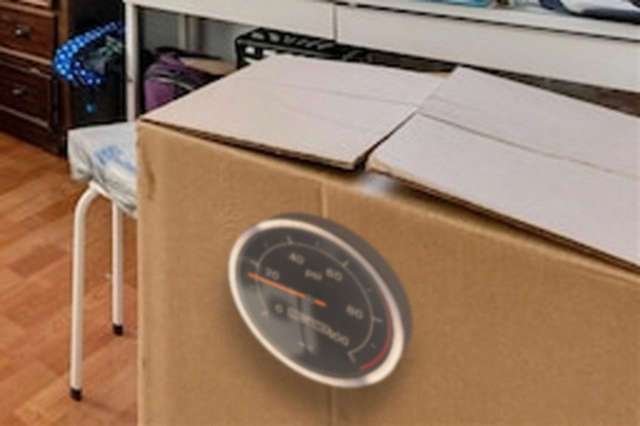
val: 15
